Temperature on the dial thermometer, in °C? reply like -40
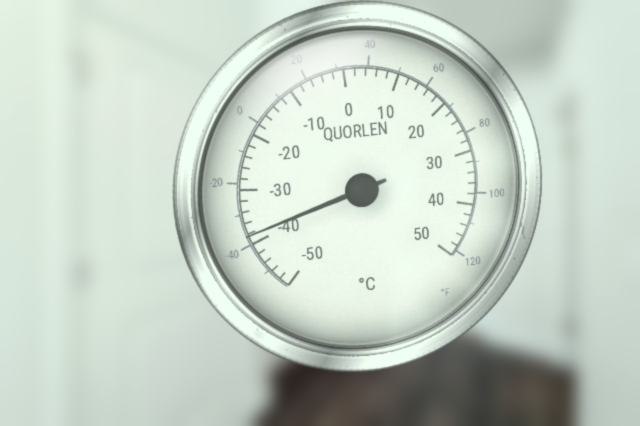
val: -38
